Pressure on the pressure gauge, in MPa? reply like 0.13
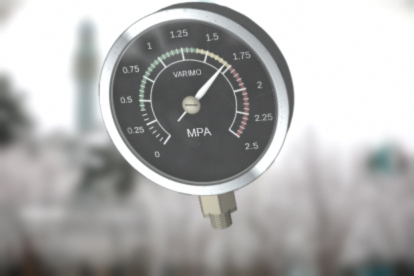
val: 1.7
